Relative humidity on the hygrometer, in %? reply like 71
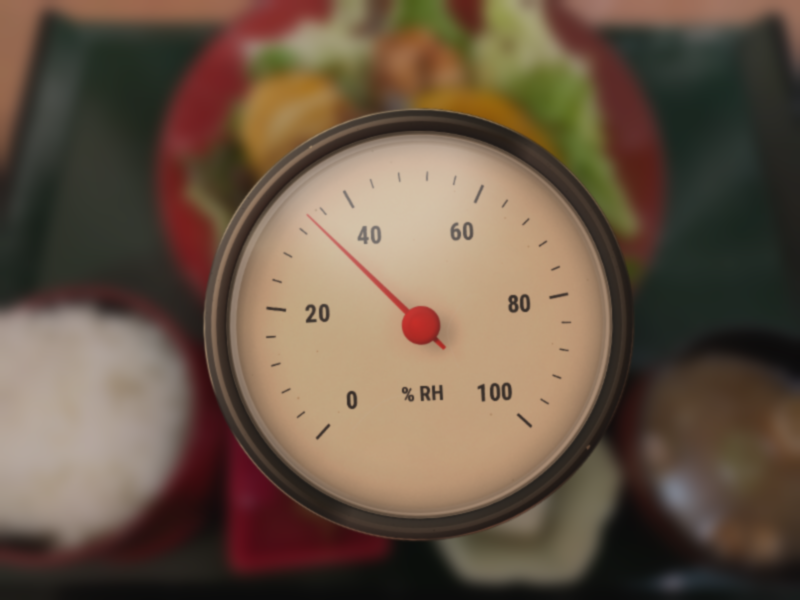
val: 34
